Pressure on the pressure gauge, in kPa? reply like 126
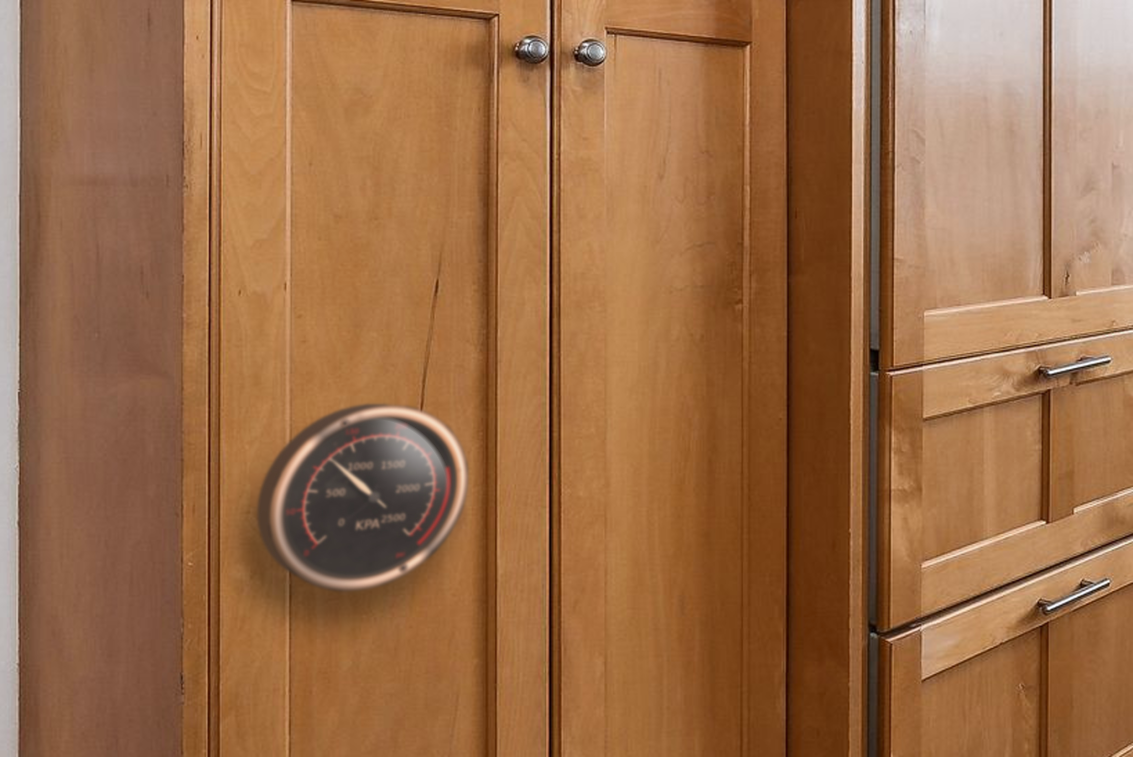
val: 800
